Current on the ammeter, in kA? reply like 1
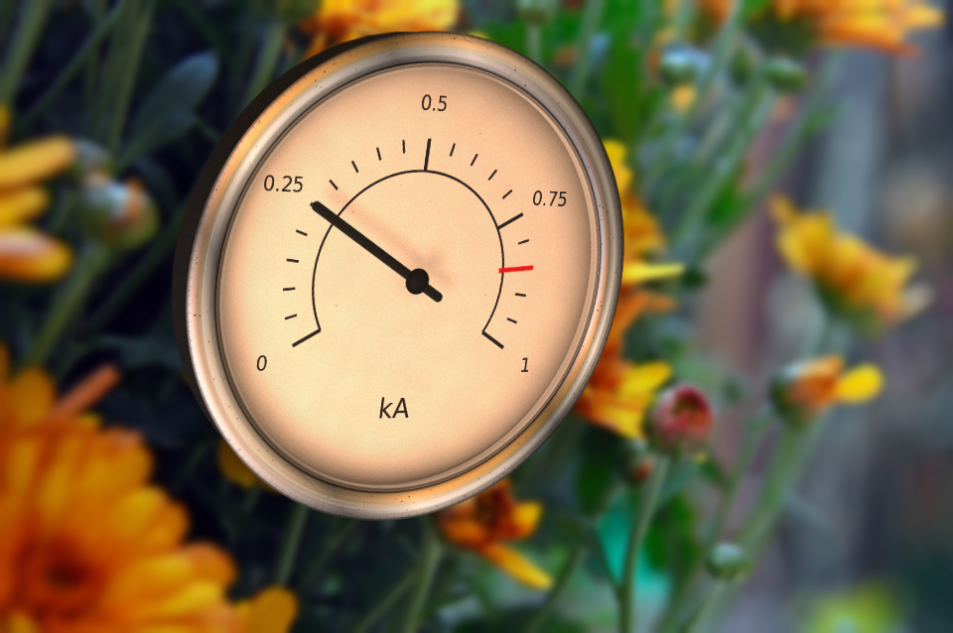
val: 0.25
